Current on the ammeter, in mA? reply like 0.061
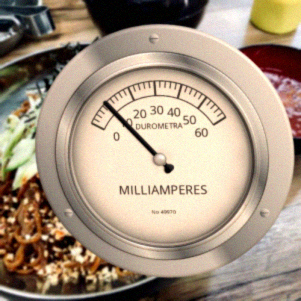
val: 10
